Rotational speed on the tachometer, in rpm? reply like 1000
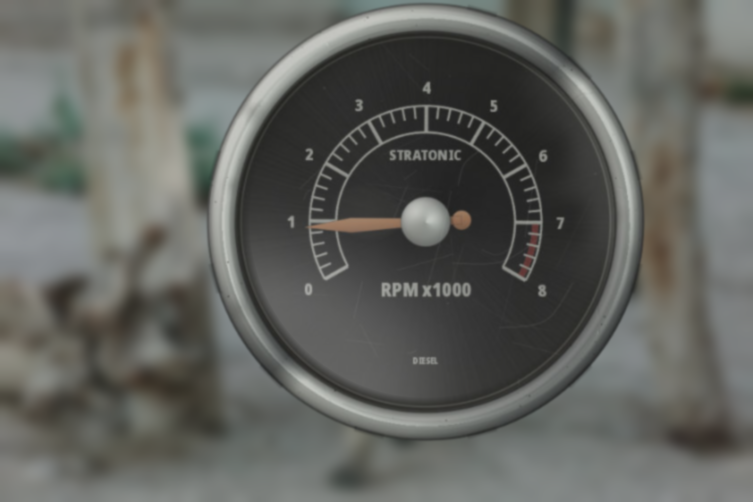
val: 900
